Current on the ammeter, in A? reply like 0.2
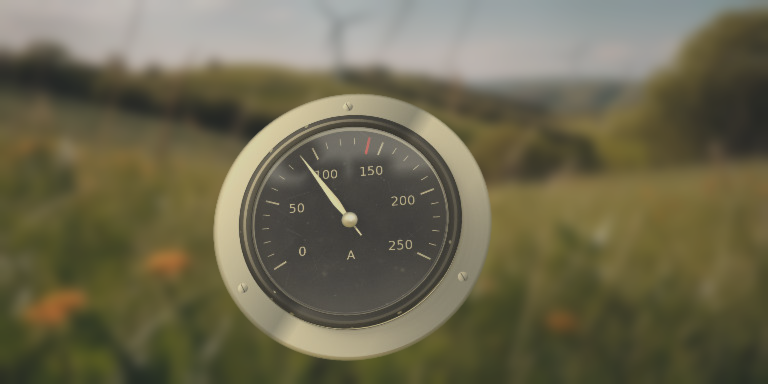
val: 90
